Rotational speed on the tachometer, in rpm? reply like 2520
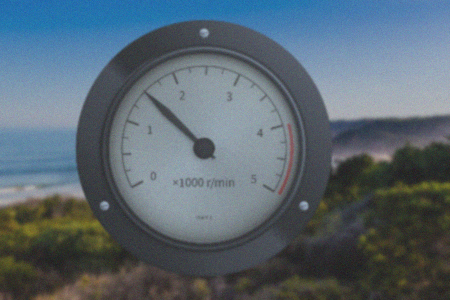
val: 1500
